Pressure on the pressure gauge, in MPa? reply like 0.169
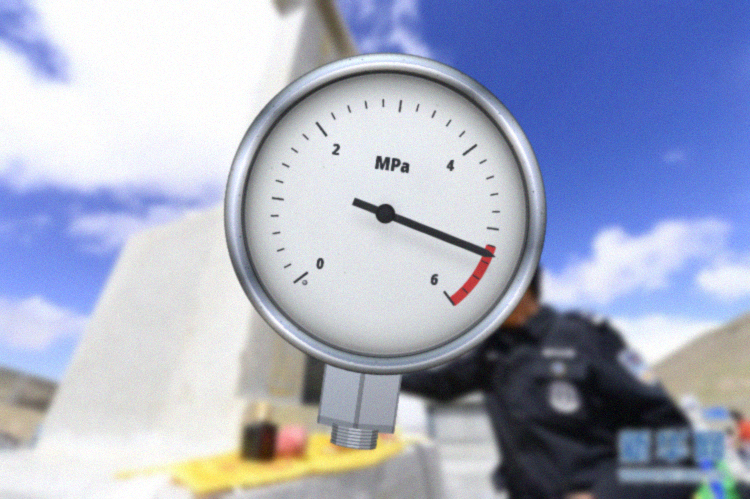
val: 5.3
